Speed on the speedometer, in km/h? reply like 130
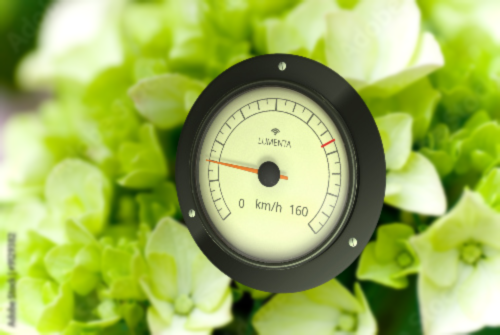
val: 30
